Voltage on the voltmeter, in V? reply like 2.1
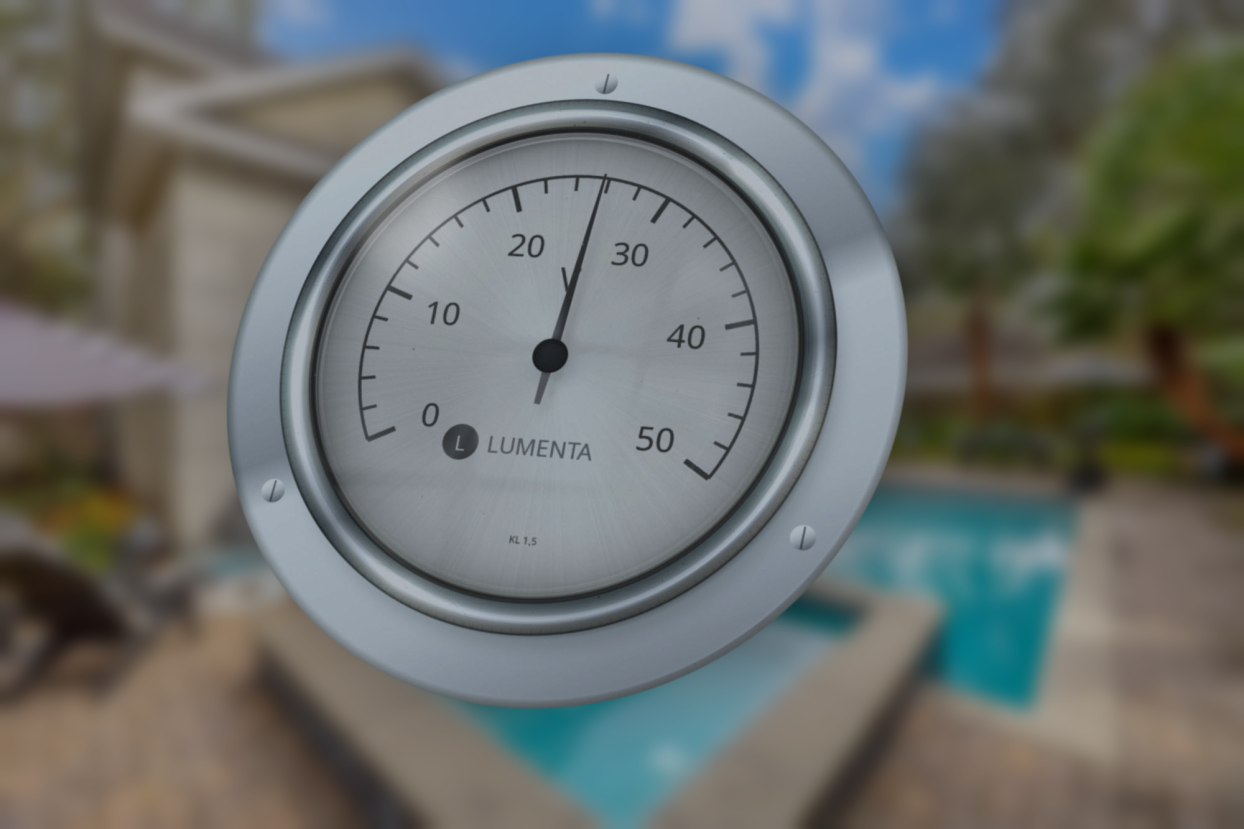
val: 26
